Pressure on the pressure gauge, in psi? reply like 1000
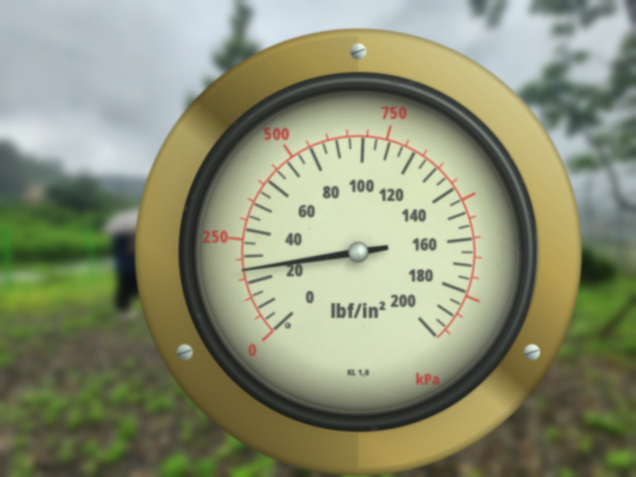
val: 25
